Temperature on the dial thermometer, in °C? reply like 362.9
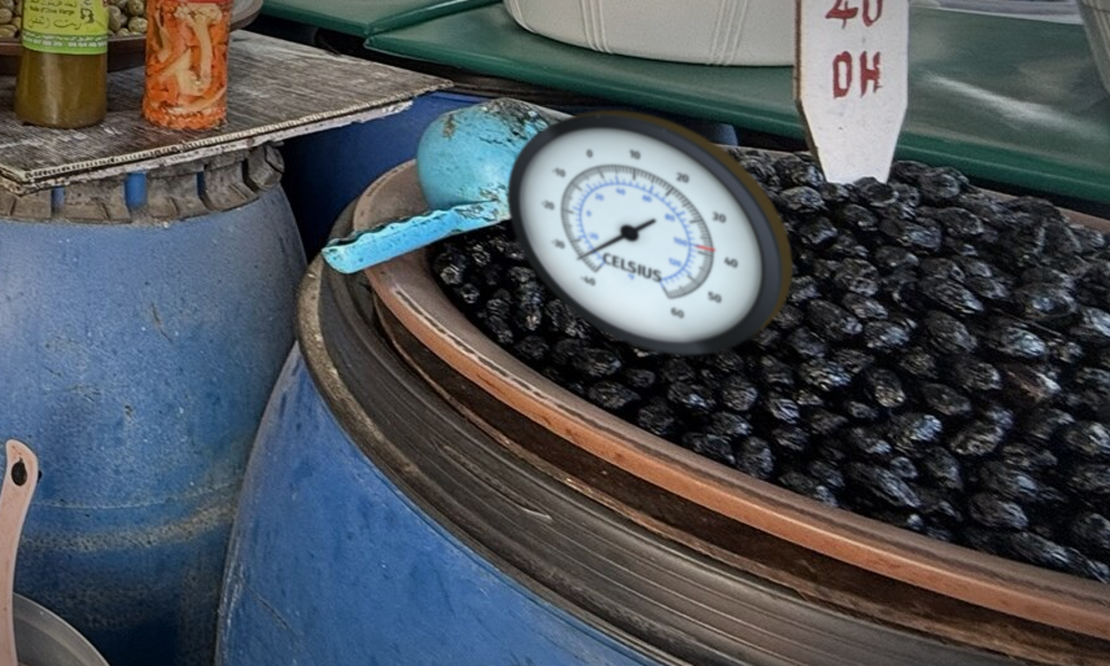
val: -35
